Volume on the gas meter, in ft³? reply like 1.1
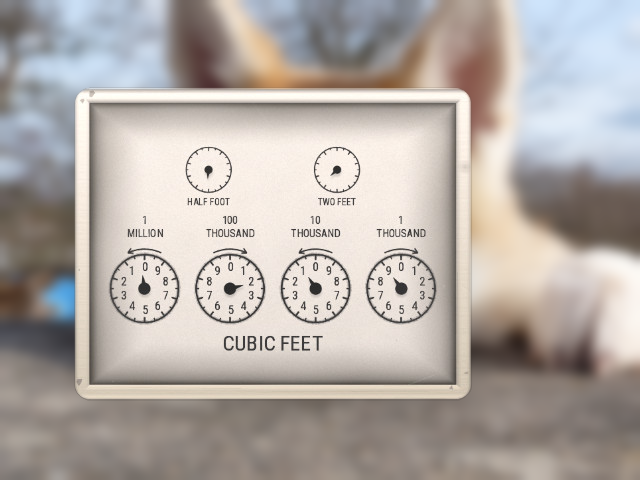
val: 20900
